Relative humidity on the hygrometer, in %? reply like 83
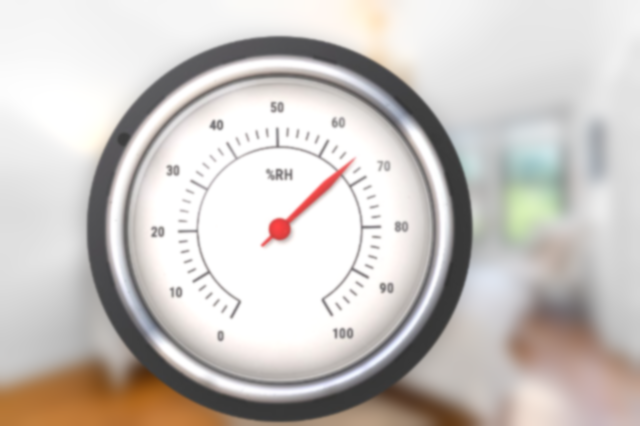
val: 66
